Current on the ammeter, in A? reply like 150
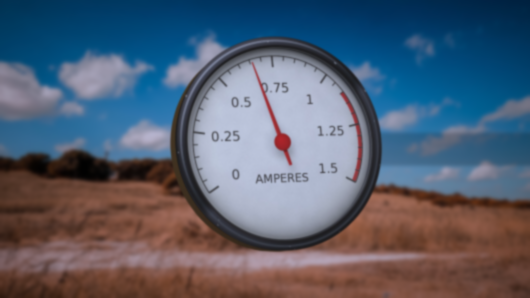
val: 0.65
